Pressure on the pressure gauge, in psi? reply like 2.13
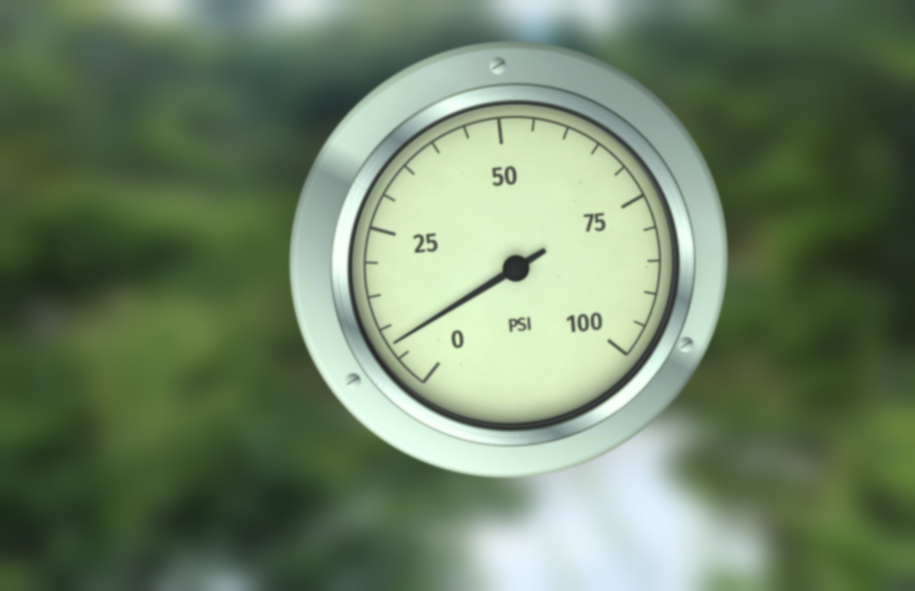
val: 7.5
